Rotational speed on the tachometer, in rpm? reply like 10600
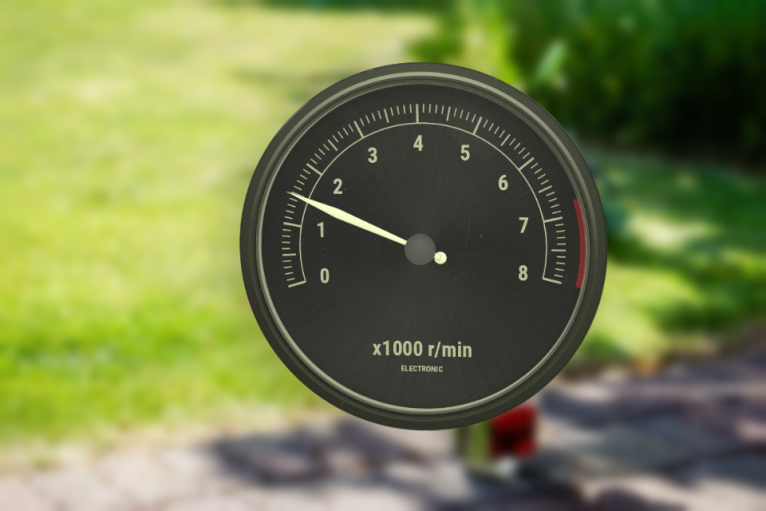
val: 1500
